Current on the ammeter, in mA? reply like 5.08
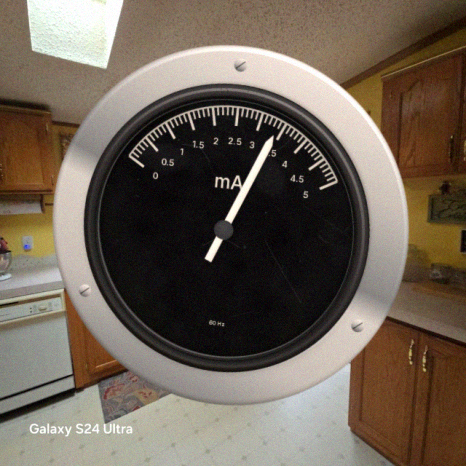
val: 3.4
